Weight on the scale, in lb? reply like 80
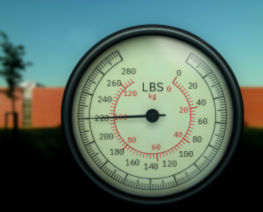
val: 220
